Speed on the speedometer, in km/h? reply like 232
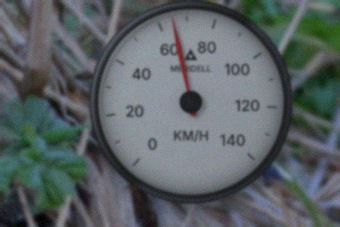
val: 65
